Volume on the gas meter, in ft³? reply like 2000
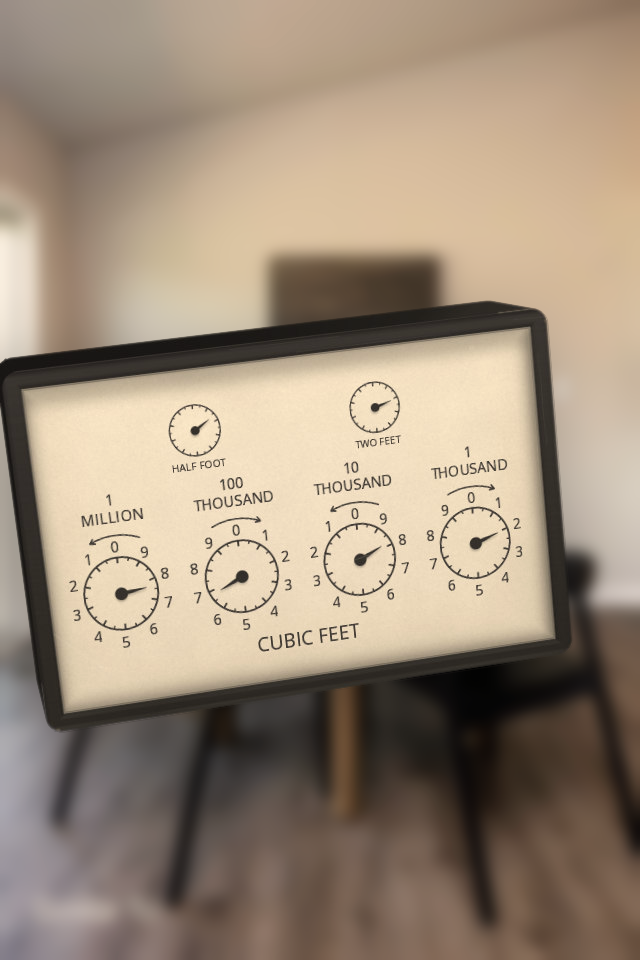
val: 768200
